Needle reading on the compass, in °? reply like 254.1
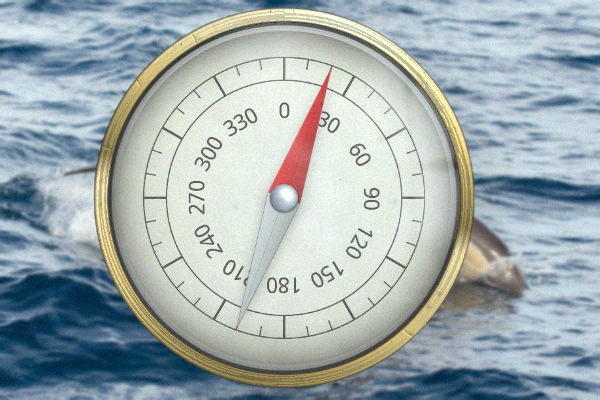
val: 20
